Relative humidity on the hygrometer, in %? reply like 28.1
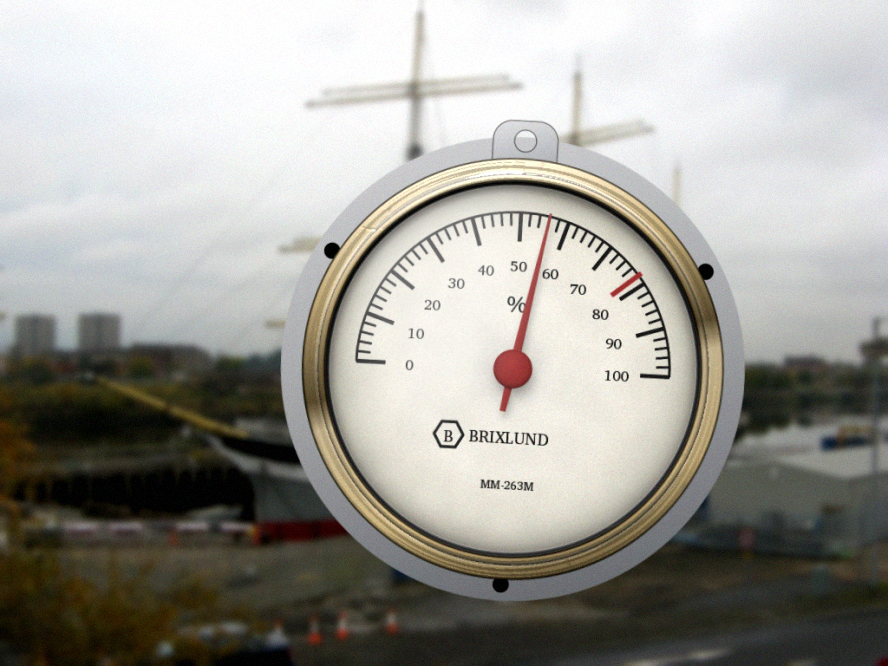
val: 56
